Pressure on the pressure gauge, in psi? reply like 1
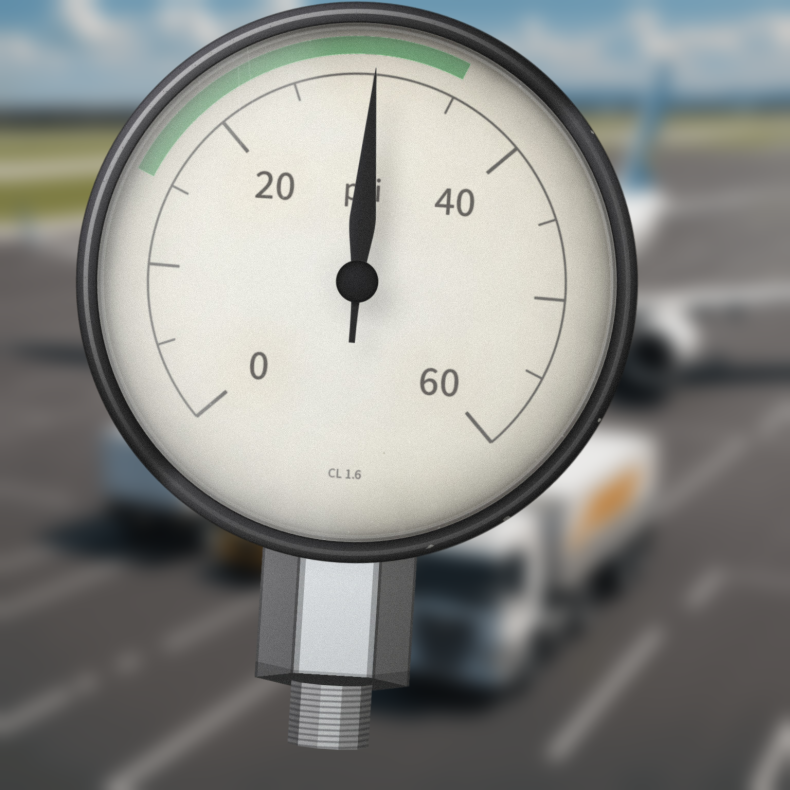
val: 30
